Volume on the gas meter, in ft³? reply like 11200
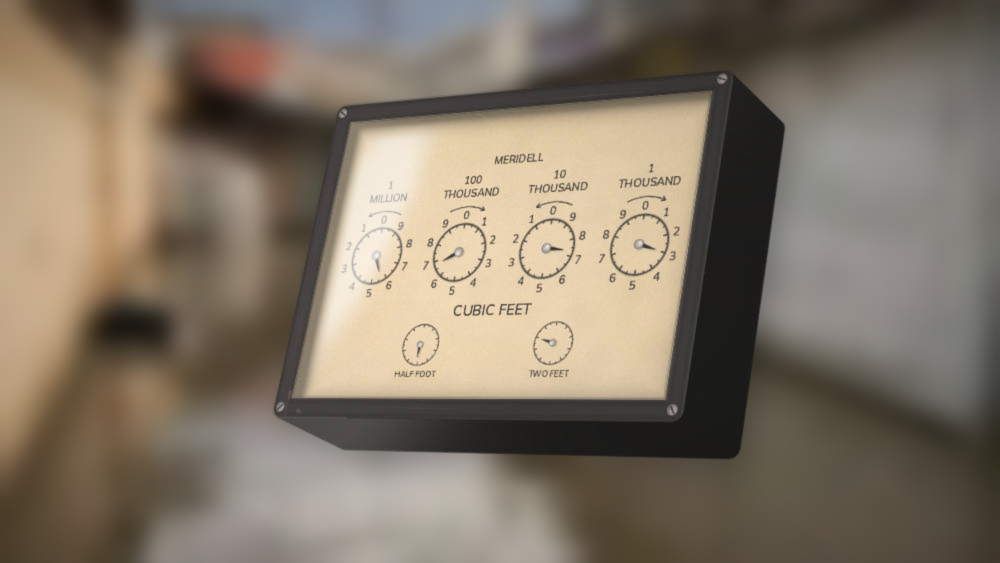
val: 567300
